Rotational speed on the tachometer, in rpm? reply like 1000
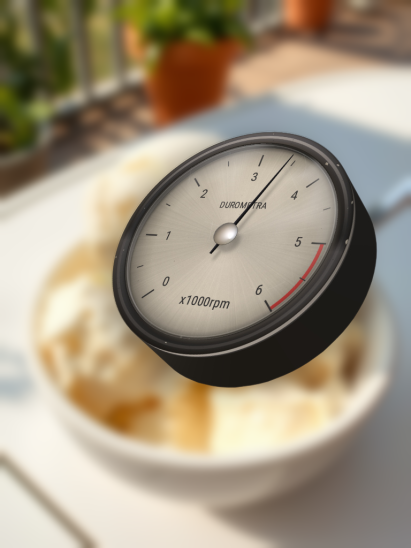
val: 3500
